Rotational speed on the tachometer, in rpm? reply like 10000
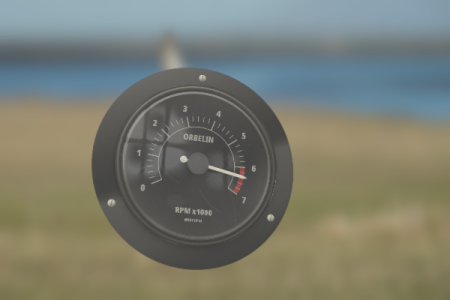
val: 6400
